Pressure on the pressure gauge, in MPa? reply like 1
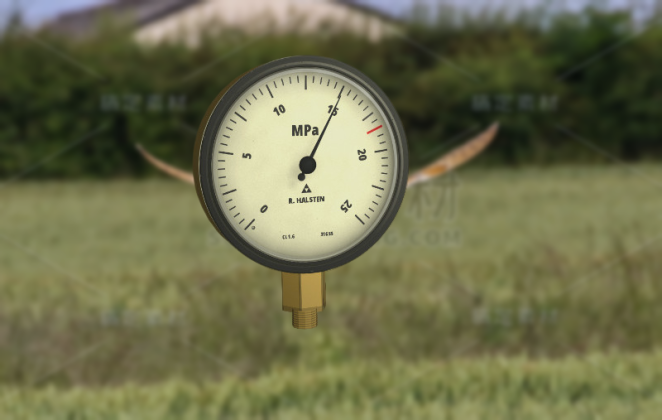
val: 15
